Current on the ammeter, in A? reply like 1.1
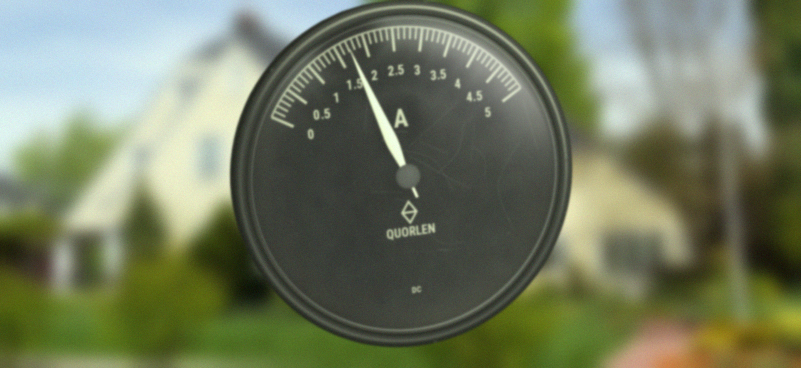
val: 1.7
